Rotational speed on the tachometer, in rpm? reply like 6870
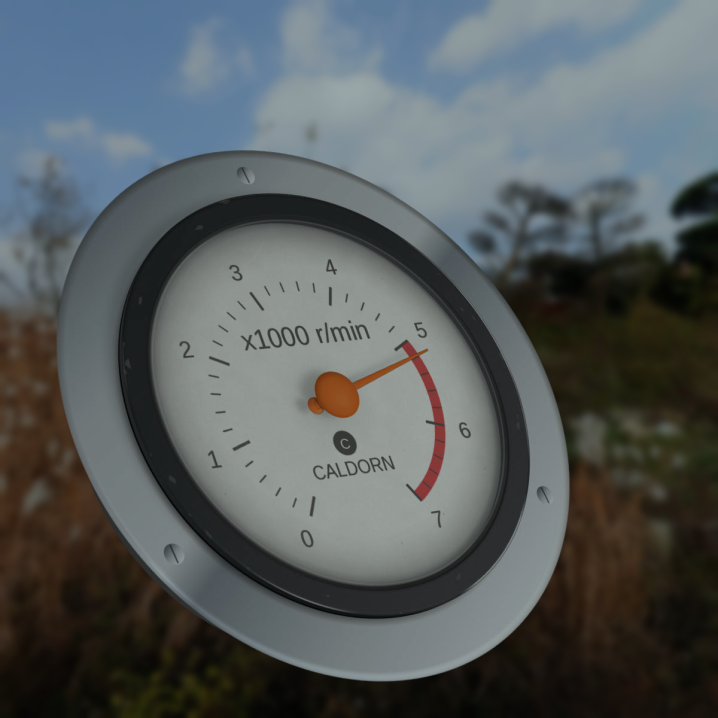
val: 5200
